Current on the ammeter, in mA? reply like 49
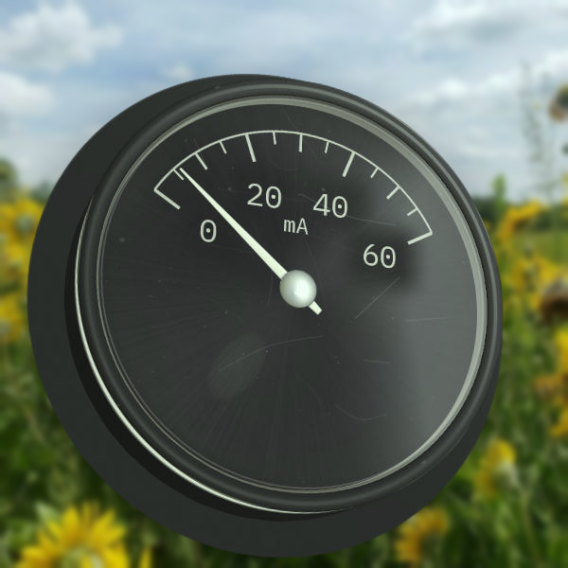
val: 5
